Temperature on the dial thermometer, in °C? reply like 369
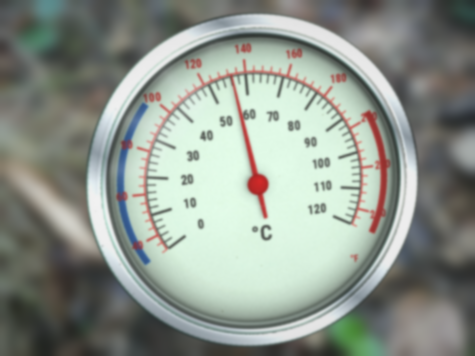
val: 56
